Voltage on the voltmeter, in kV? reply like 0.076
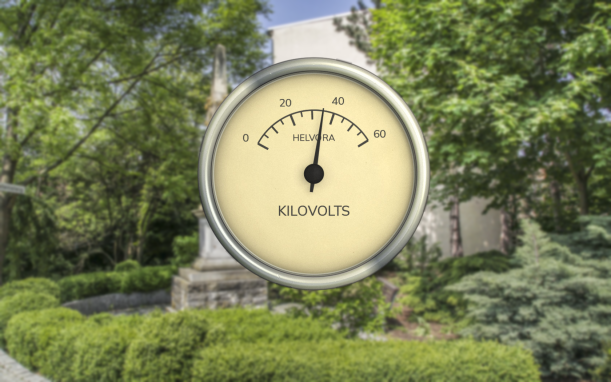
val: 35
